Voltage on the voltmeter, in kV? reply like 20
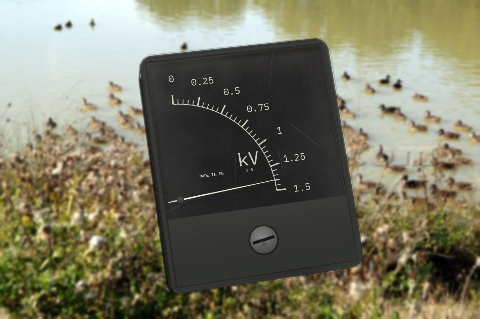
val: 1.4
